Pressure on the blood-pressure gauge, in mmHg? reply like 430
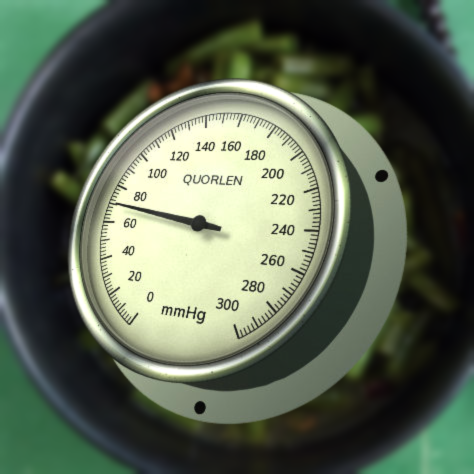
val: 70
